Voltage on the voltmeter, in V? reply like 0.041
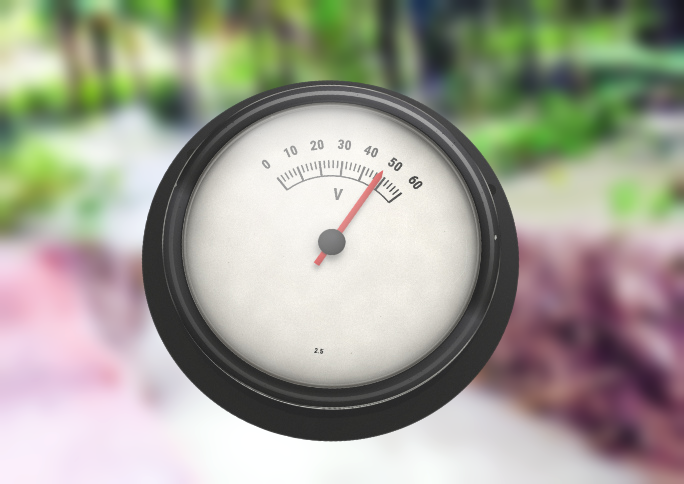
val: 48
